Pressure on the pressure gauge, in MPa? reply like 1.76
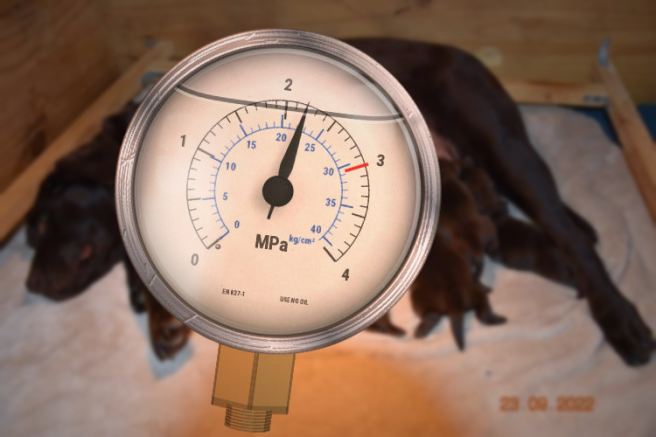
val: 2.2
